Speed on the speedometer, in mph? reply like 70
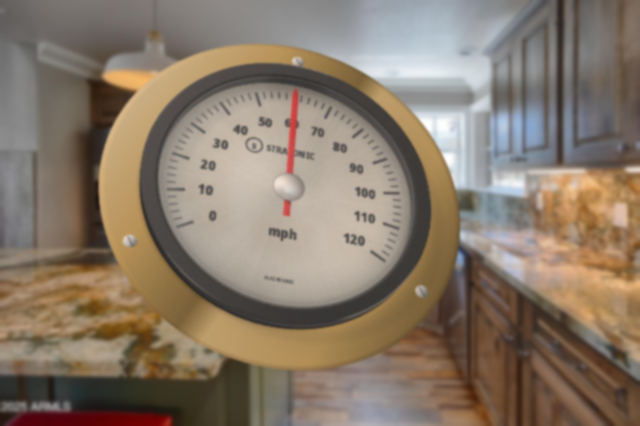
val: 60
